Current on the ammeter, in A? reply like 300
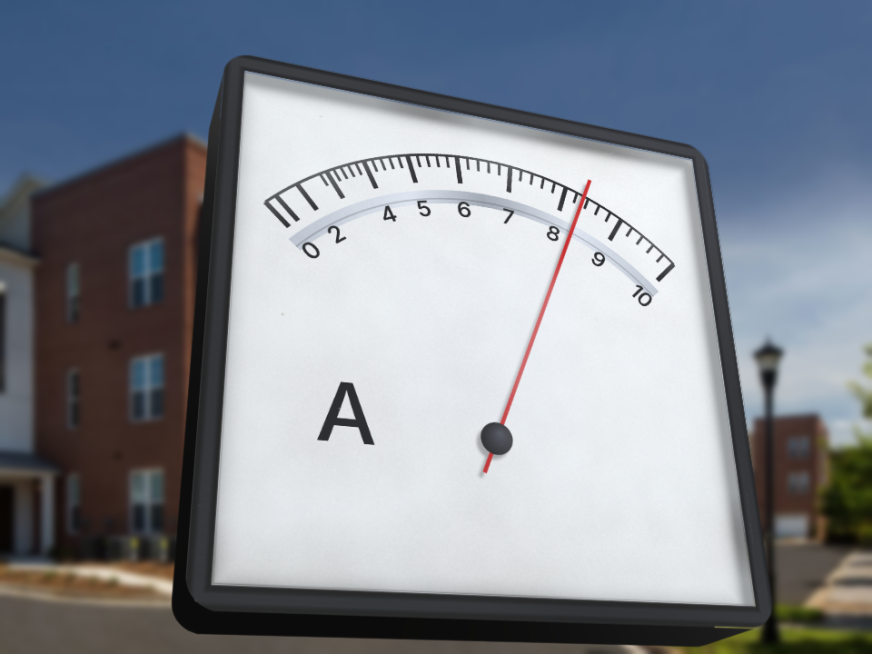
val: 8.3
